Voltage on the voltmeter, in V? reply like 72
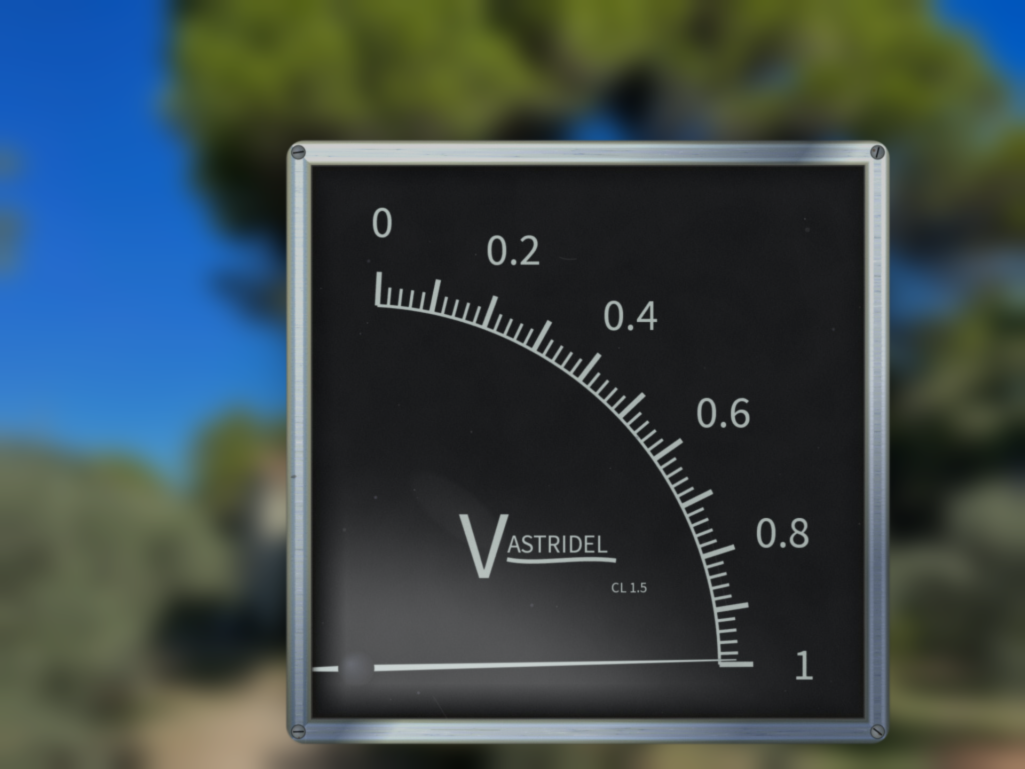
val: 0.99
